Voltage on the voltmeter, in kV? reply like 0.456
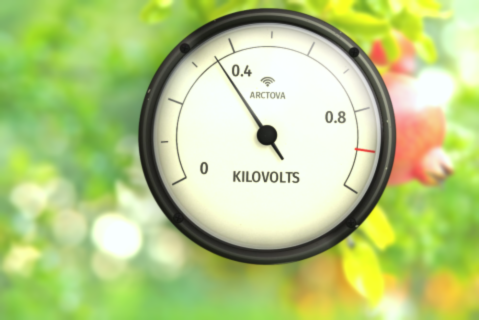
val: 0.35
